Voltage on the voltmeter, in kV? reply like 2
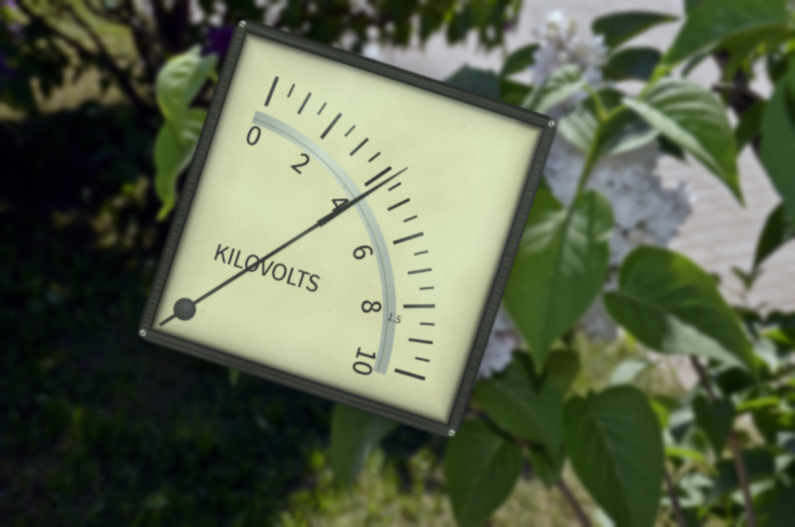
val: 4.25
